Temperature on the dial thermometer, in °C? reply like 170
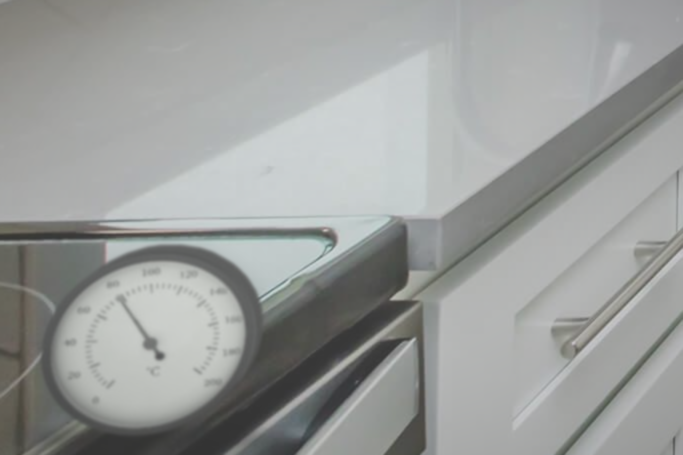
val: 80
